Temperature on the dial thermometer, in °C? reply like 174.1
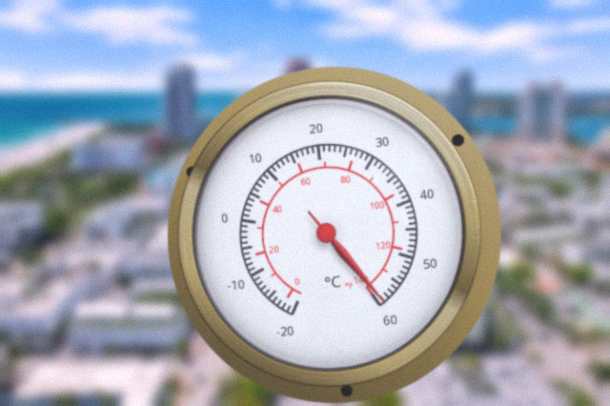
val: 59
